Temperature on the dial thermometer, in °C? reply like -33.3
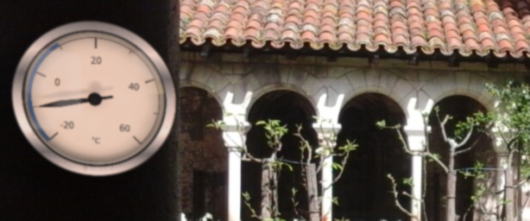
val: -10
